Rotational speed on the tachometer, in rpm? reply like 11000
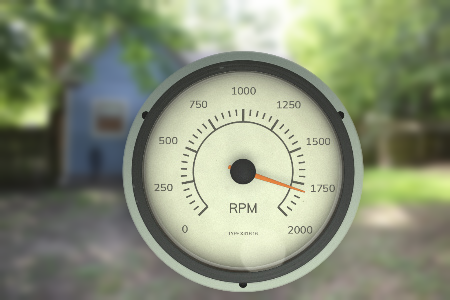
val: 1800
